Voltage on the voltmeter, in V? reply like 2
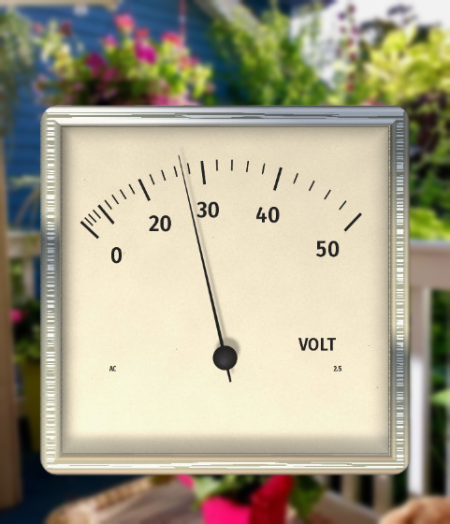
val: 27
